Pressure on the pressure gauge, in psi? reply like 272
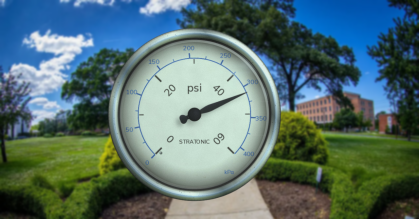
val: 45
